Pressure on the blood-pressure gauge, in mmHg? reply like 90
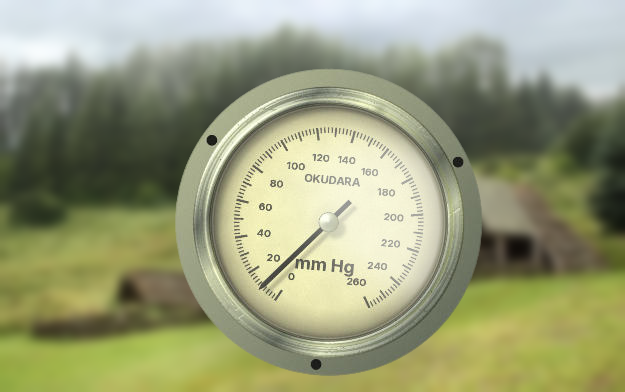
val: 10
